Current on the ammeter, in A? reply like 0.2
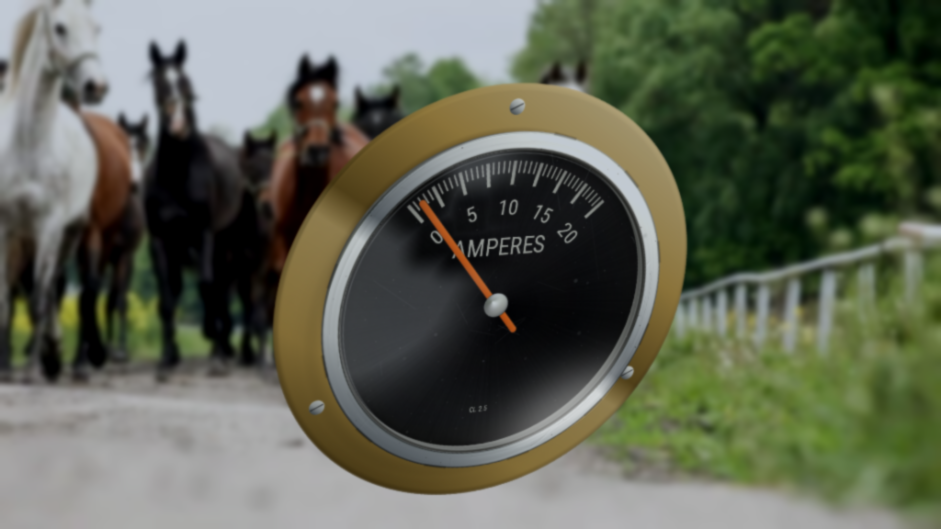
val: 1
